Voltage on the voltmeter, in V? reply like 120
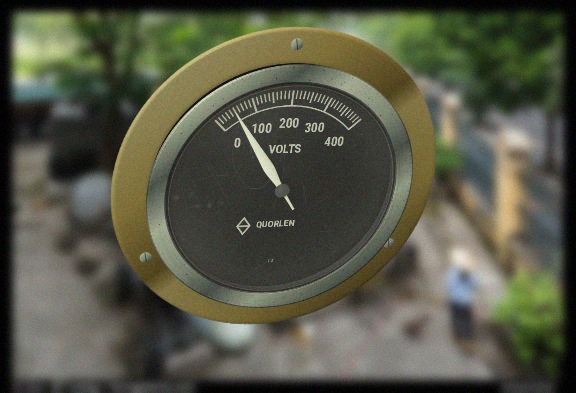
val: 50
